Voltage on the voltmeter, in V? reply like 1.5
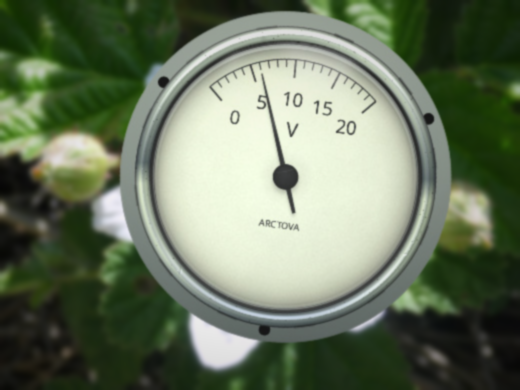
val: 6
